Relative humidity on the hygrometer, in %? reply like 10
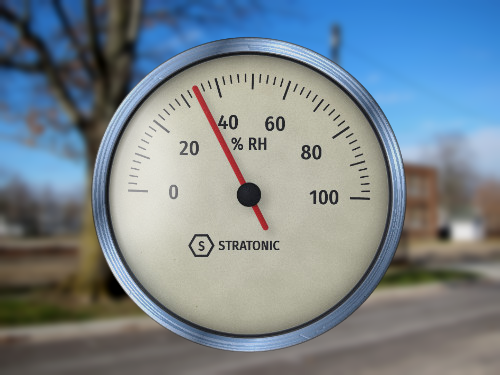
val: 34
